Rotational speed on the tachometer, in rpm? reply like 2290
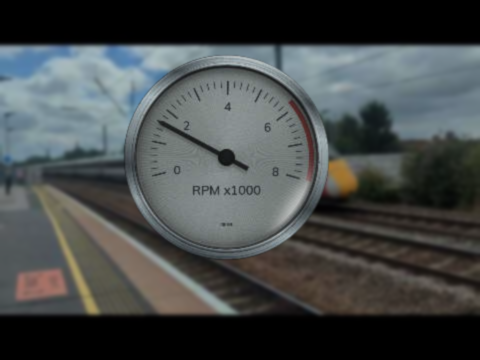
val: 1600
